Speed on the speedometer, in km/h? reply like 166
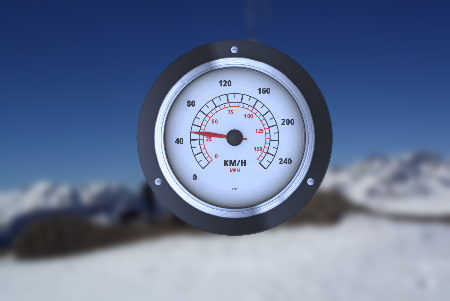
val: 50
